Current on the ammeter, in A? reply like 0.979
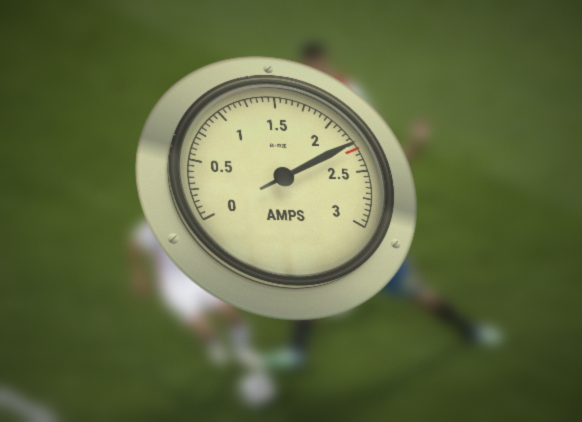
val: 2.25
